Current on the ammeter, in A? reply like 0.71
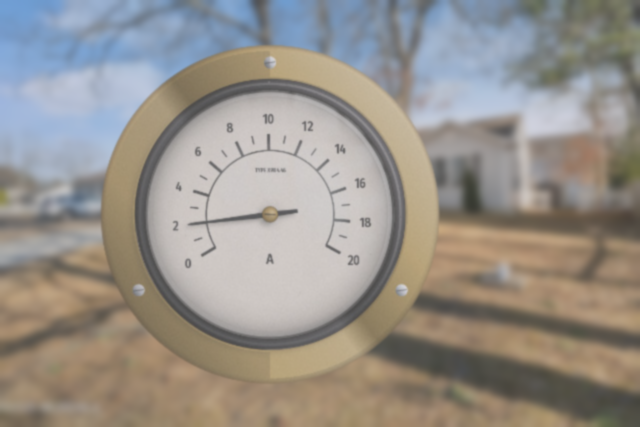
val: 2
